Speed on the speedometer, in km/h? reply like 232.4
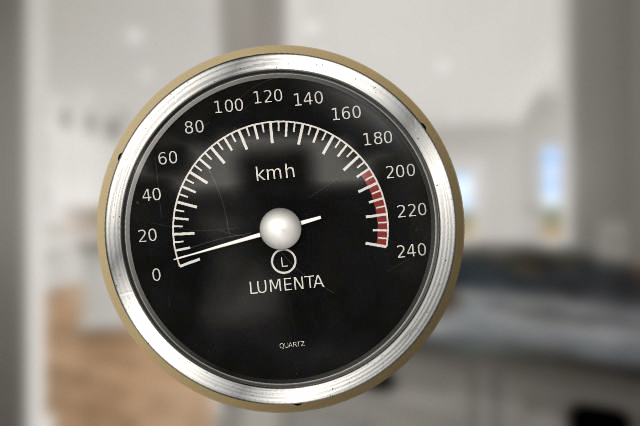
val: 5
